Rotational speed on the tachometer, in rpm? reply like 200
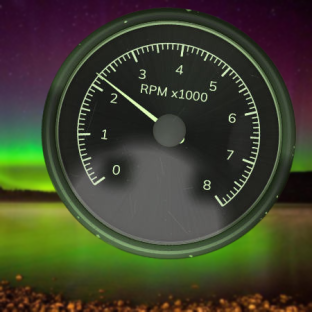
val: 2200
